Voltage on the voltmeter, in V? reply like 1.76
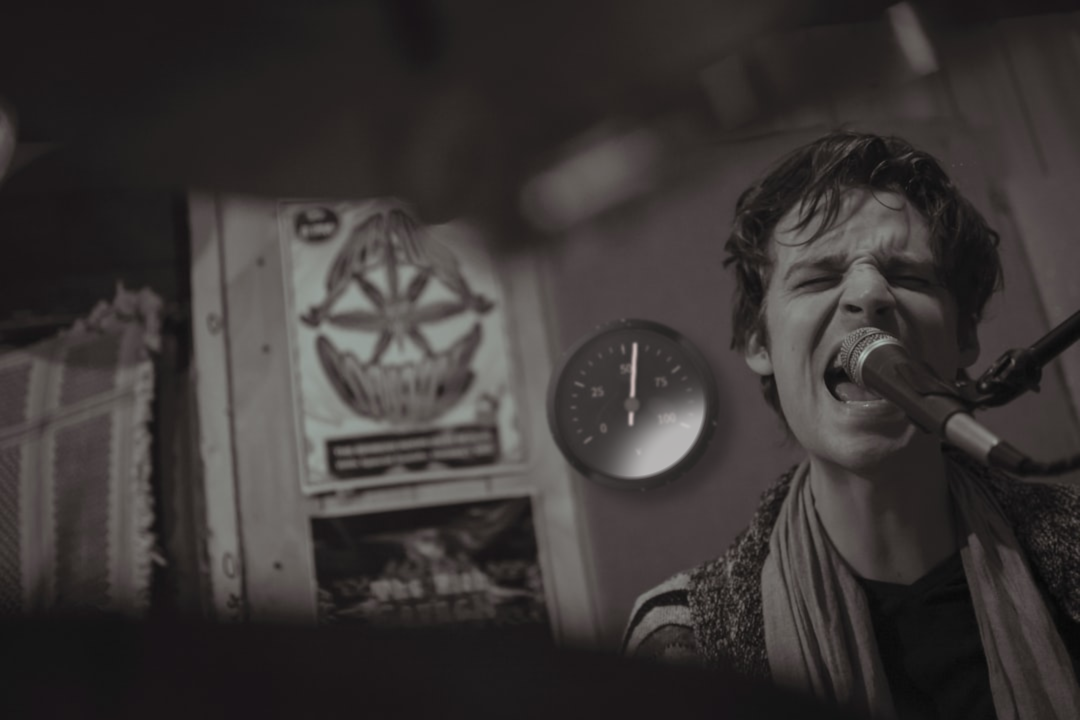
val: 55
